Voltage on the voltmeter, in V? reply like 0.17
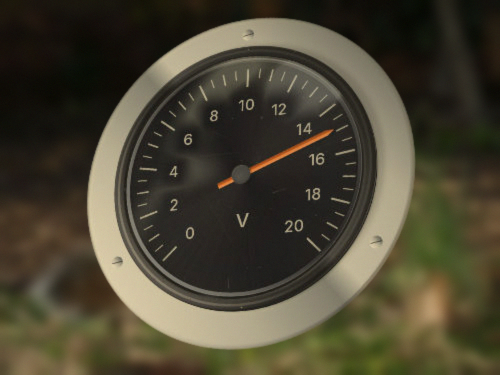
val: 15
